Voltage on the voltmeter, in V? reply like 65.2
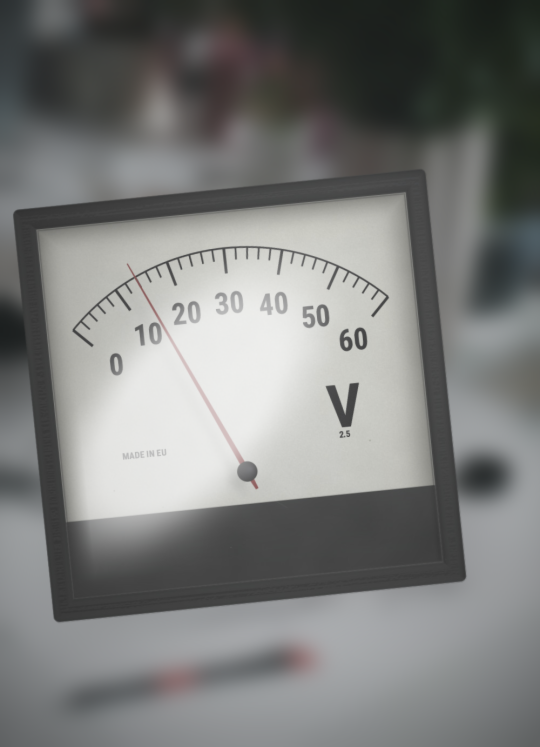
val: 14
